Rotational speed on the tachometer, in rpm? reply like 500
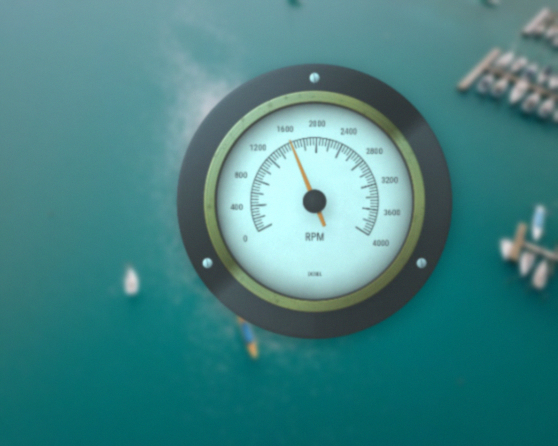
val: 1600
